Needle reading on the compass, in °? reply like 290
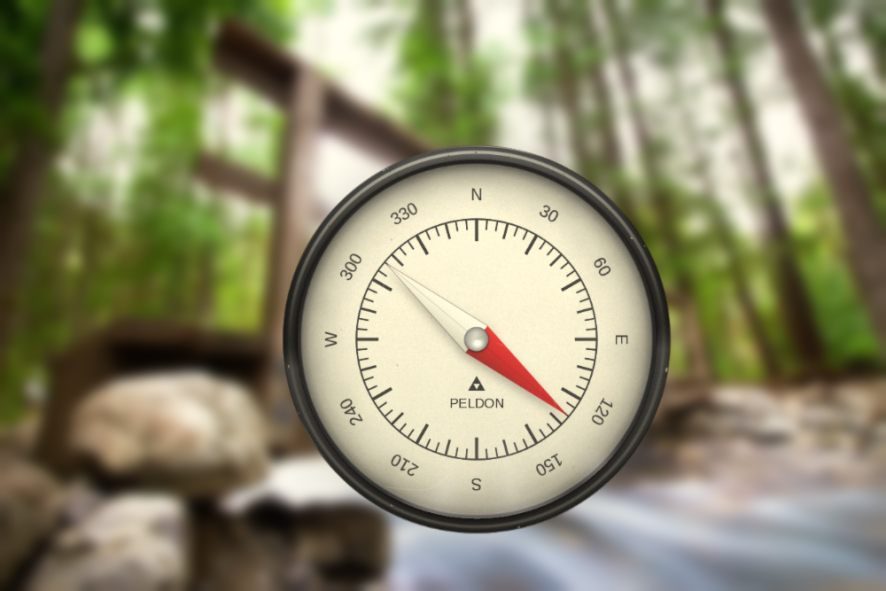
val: 130
